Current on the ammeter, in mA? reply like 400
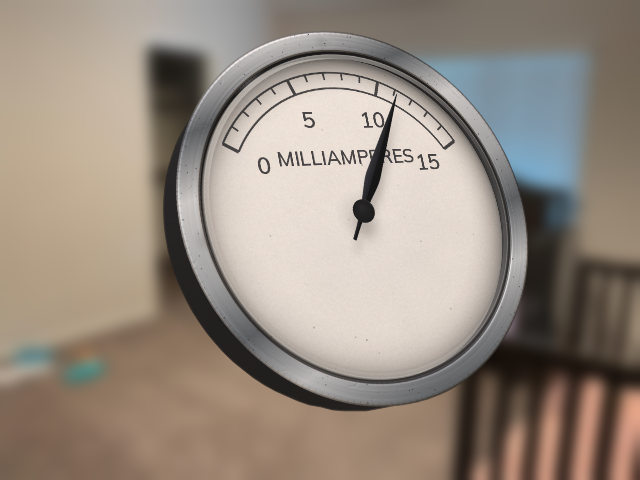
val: 11
